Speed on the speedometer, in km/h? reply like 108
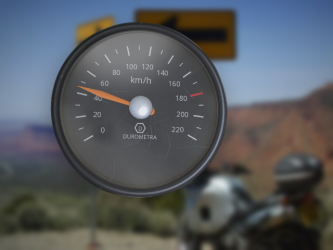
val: 45
